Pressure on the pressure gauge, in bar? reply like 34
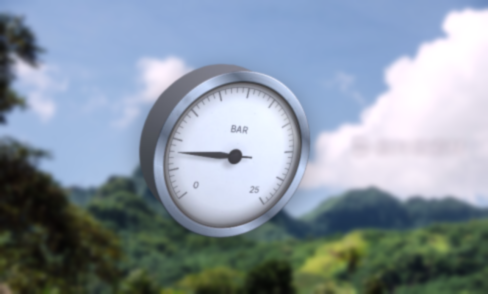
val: 4
